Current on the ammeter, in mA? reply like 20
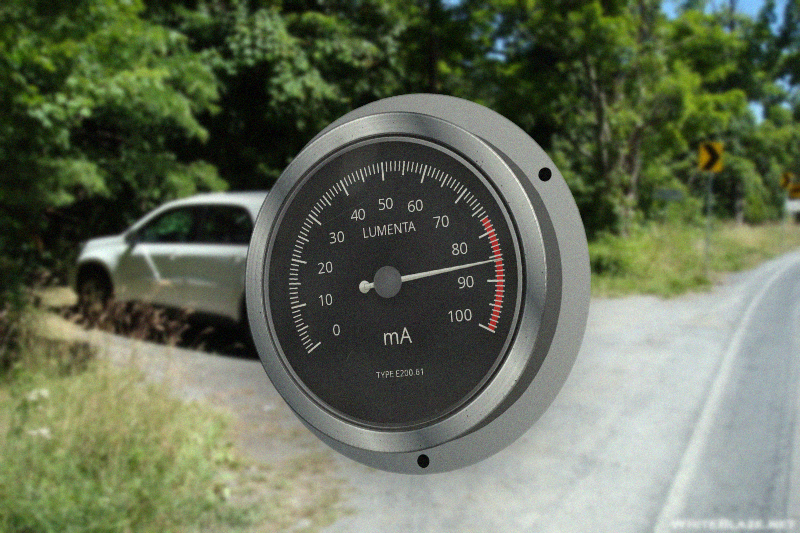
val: 86
